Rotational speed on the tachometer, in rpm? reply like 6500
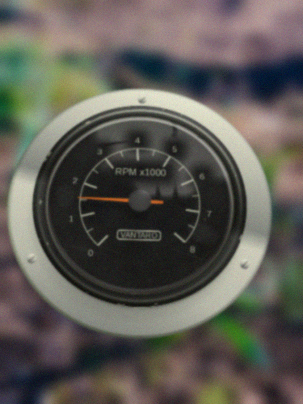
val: 1500
